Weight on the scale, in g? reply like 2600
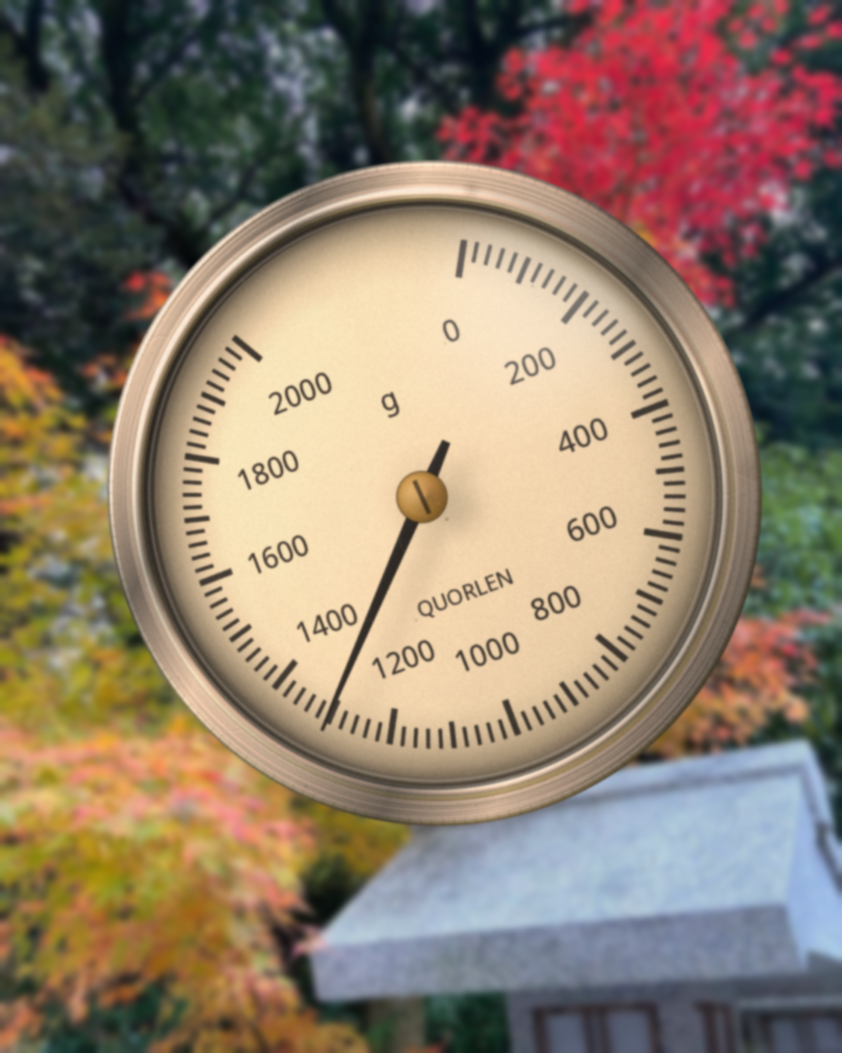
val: 1300
